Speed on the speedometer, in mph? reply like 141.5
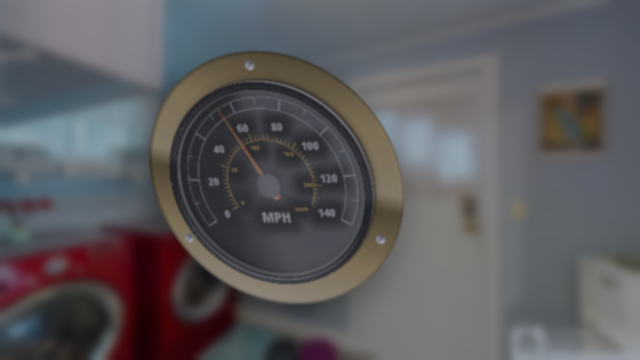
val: 55
